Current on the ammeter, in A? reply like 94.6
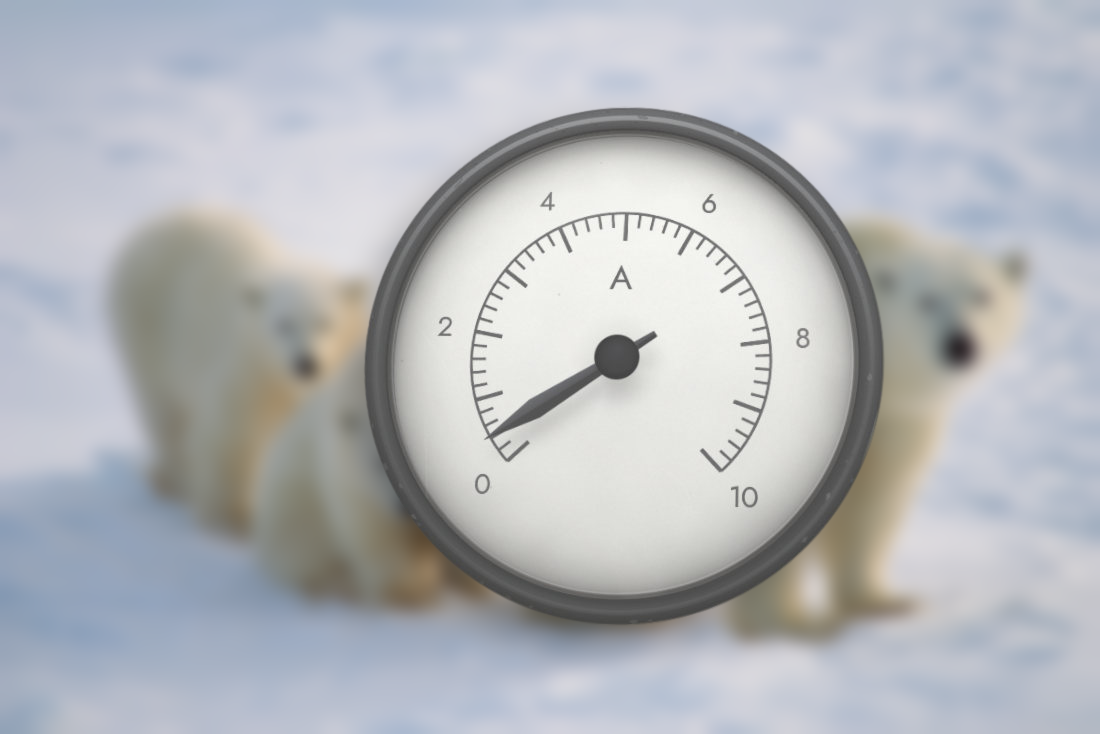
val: 0.4
